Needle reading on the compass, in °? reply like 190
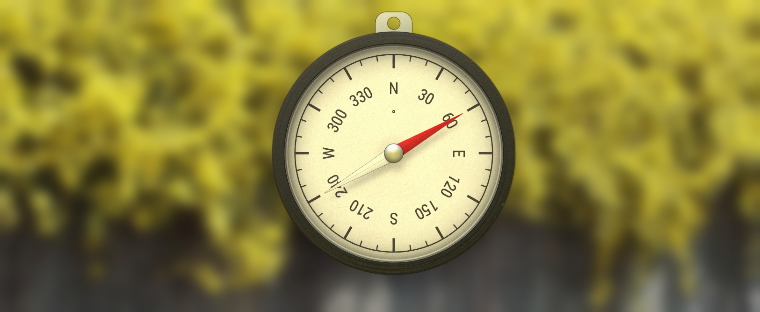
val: 60
